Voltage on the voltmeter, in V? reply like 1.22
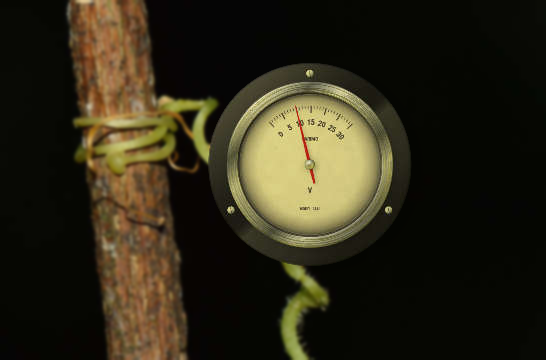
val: 10
